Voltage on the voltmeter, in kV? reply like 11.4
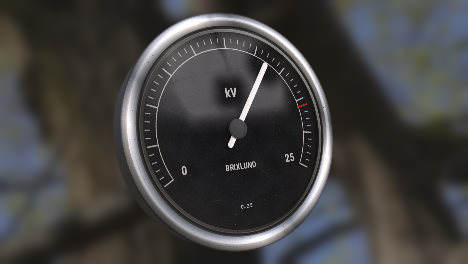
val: 16
